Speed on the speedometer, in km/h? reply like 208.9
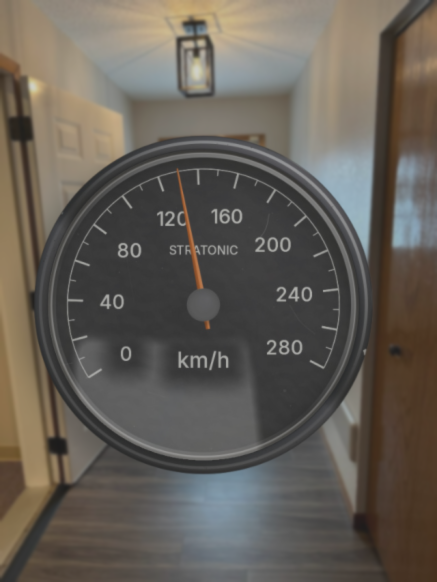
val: 130
